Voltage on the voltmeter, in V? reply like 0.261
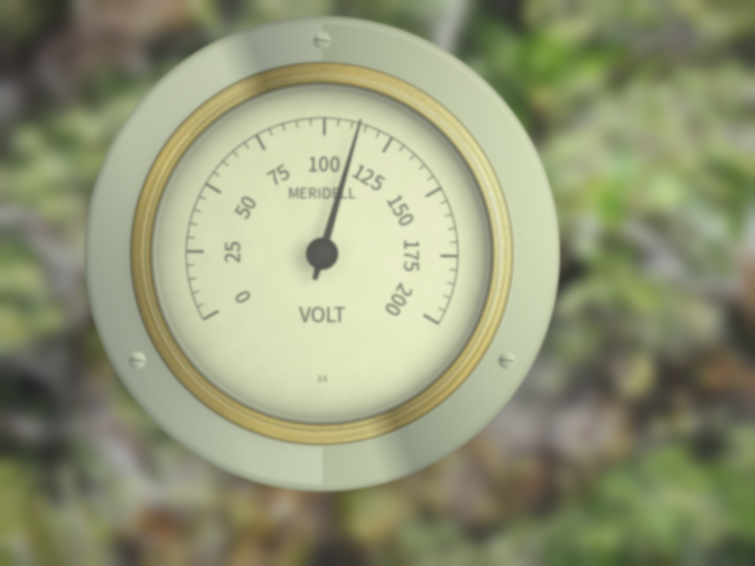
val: 112.5
